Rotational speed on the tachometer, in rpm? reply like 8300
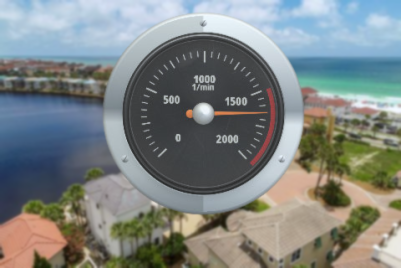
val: 1650
